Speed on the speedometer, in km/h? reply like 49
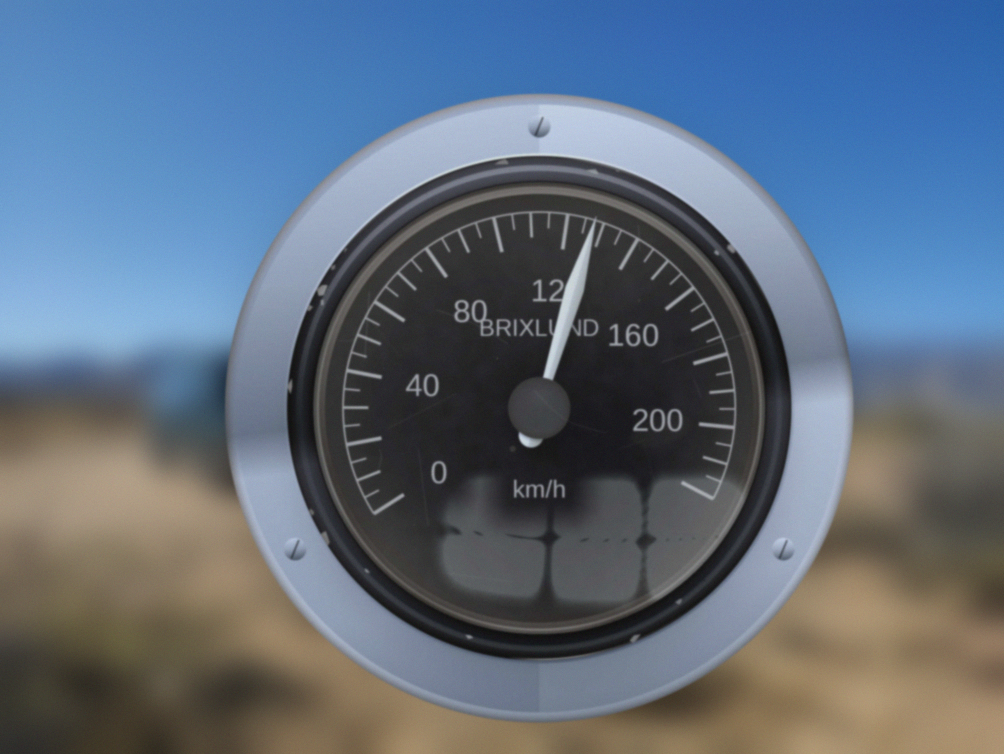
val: 127.5
